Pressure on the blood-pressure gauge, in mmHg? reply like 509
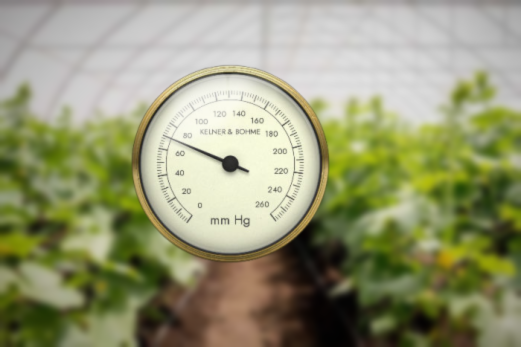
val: 70
